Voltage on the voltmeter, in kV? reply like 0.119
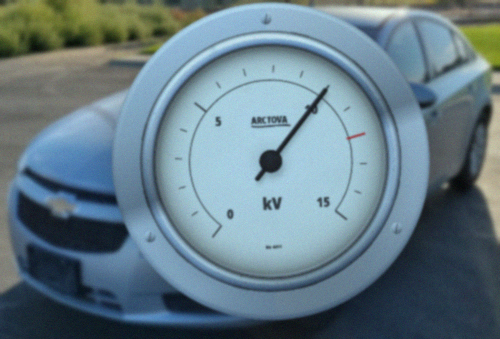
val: 10
